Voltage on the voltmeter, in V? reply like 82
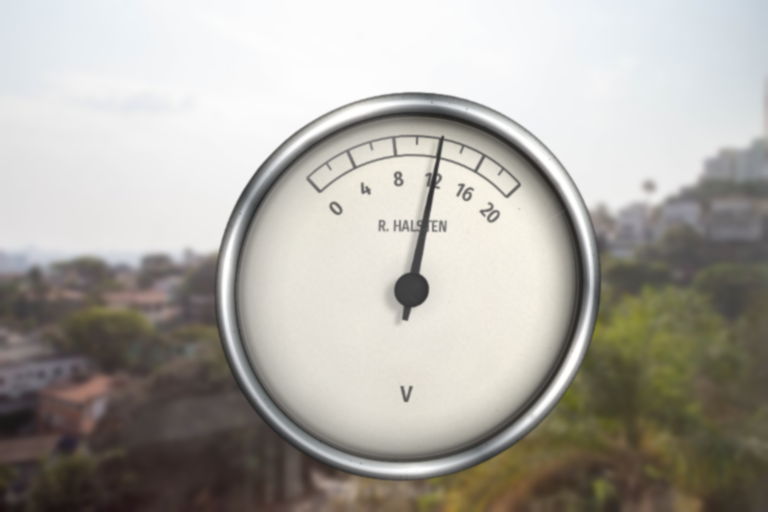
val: 12
